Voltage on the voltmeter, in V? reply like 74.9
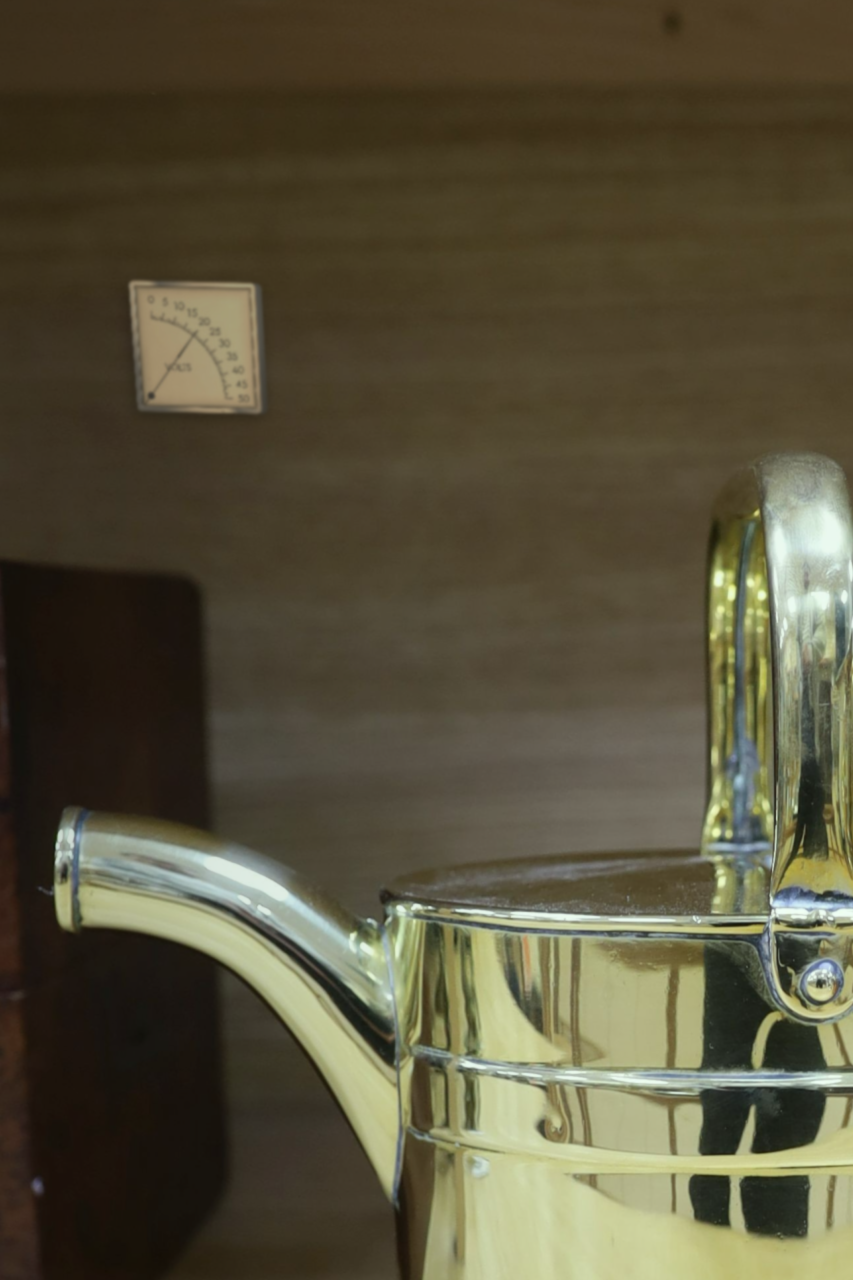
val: 20
